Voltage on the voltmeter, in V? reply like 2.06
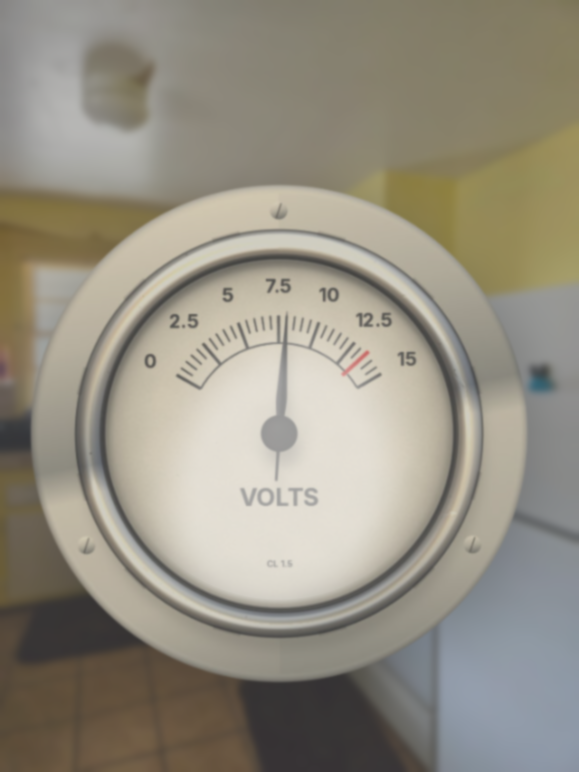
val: 8
